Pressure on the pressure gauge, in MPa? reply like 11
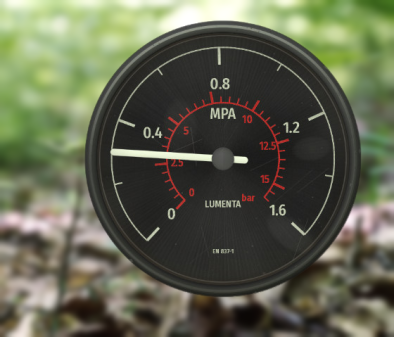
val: 0.3
